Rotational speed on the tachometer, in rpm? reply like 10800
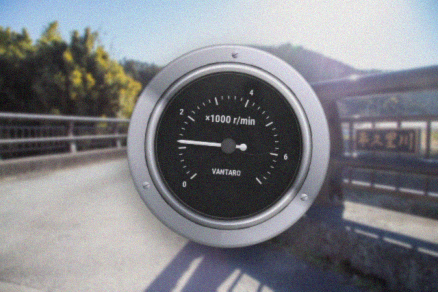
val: 1200
